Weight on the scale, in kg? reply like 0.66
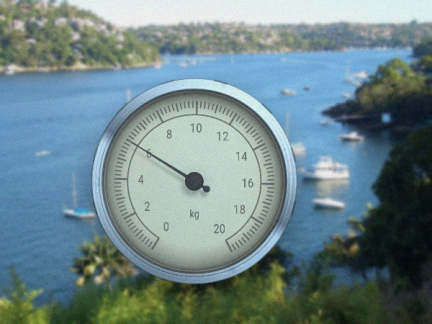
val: 6
